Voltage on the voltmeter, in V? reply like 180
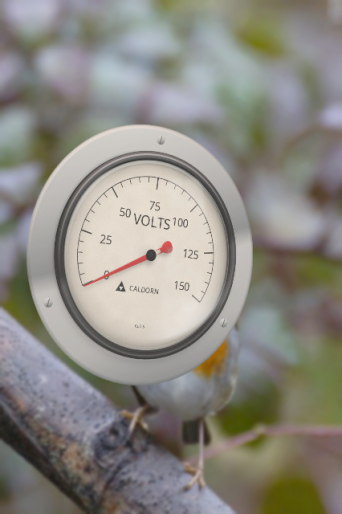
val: 0
